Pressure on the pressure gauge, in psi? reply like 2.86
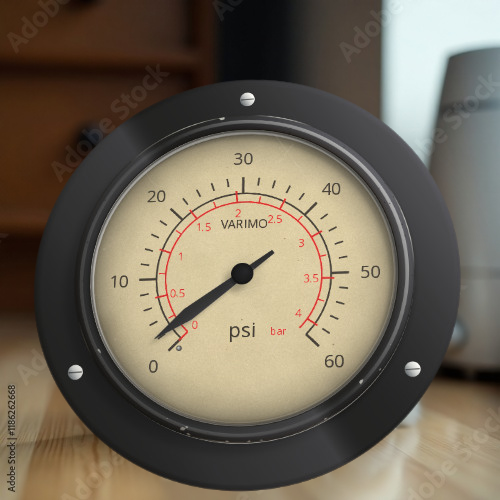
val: 2
